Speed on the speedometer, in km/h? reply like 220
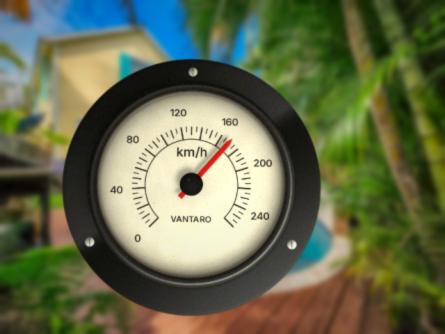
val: 170
